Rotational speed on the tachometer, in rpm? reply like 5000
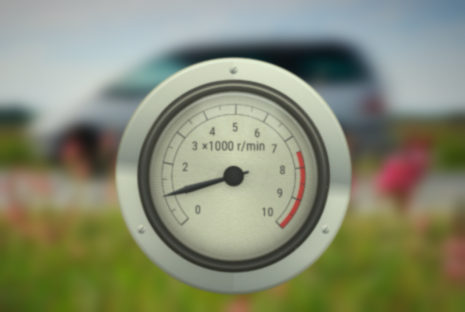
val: 1000
